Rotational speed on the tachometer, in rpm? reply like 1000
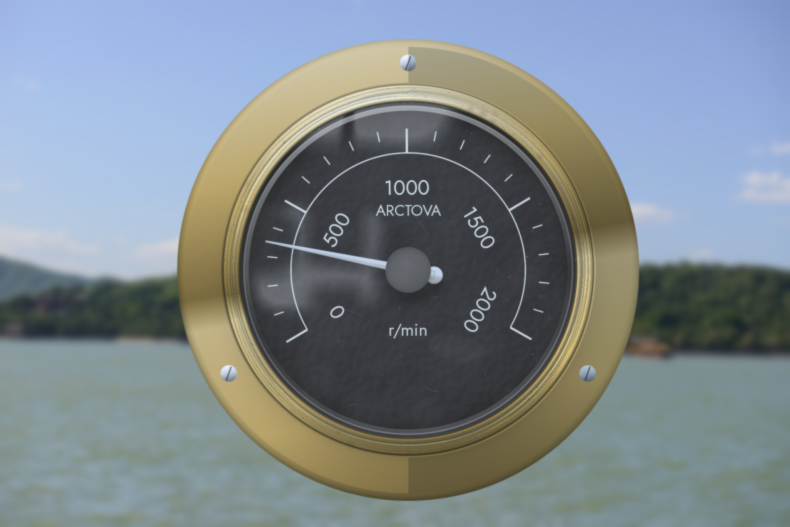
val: 350
